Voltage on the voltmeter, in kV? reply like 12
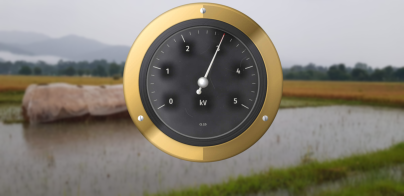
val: 3
